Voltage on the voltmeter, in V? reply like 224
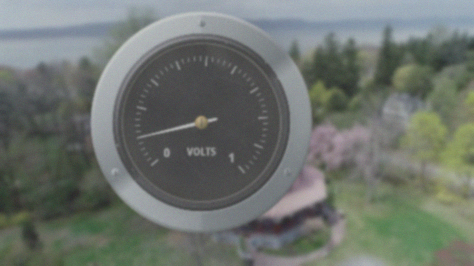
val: 0.1
